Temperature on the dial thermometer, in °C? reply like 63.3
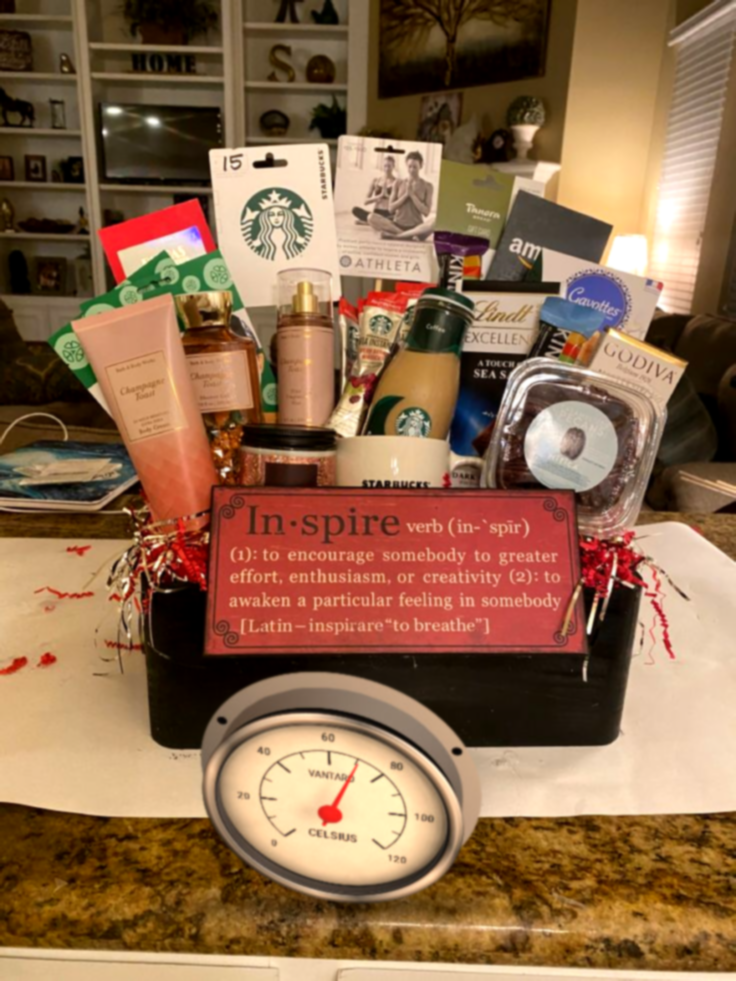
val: 70
